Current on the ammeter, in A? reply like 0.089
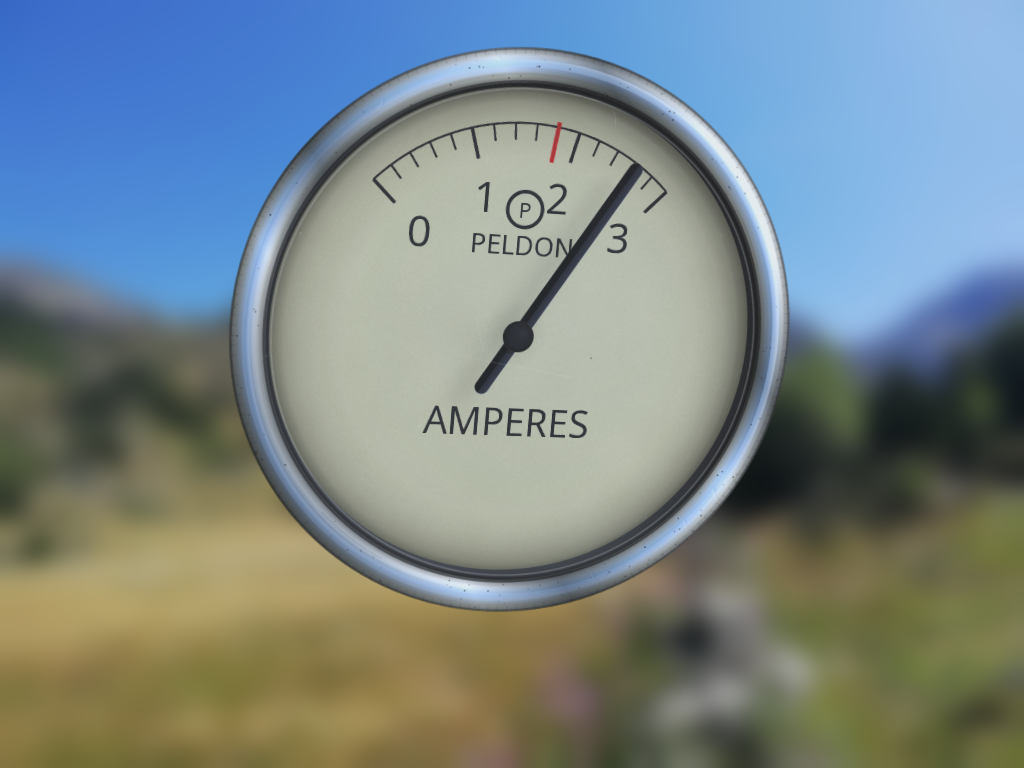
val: 2.6
